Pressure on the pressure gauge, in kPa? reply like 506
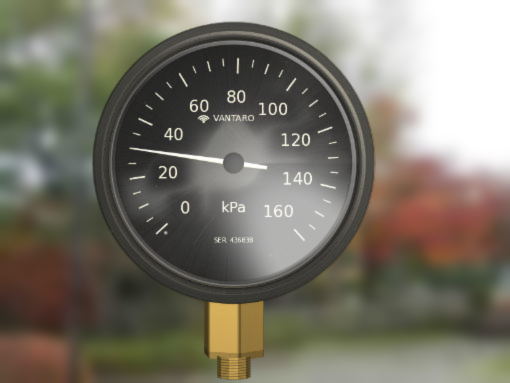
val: 30
